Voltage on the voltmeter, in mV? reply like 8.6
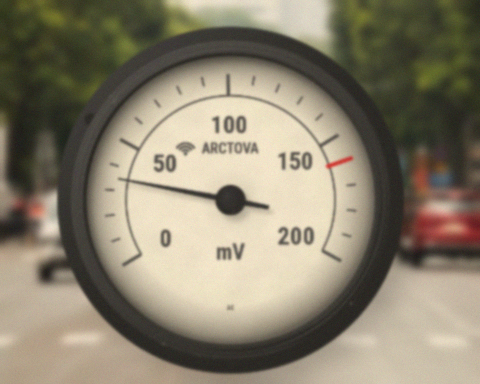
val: 35
